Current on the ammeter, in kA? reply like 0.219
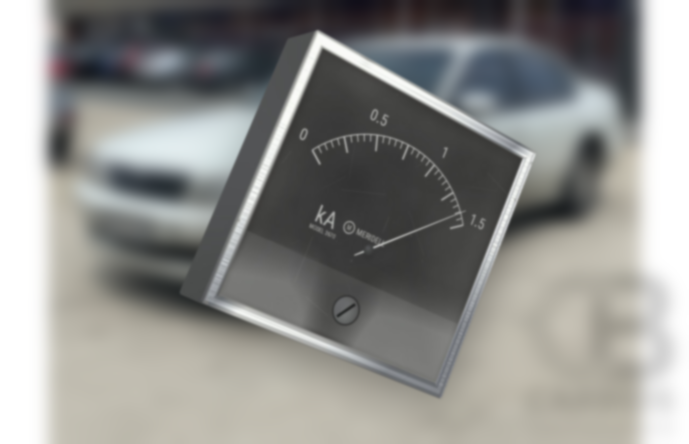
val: 1.4
